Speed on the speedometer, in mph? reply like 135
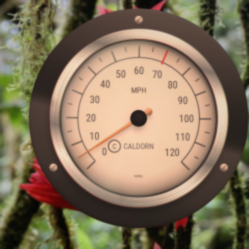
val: 5
